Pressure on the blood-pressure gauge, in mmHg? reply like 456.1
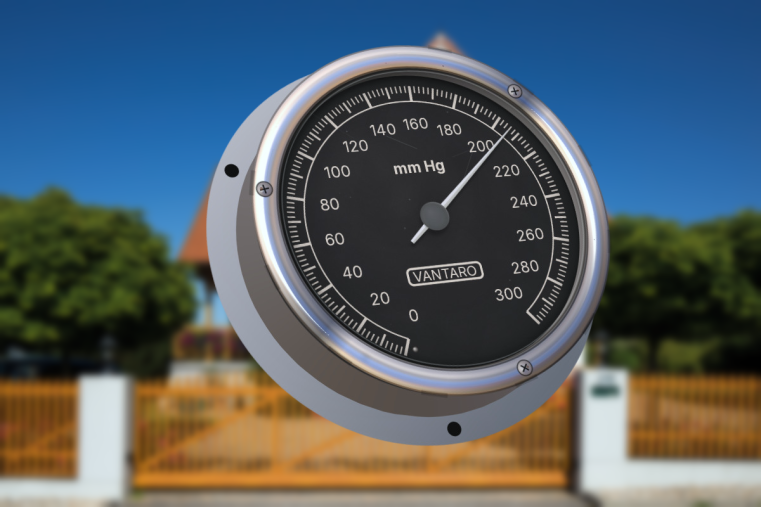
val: 206
